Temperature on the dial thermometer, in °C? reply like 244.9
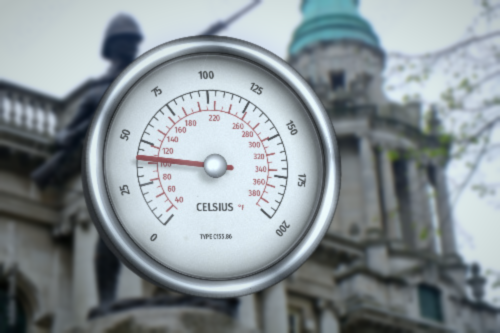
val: 40
